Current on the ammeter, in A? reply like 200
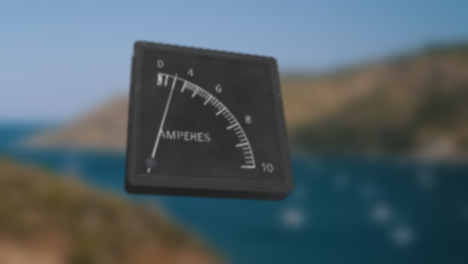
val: 3
